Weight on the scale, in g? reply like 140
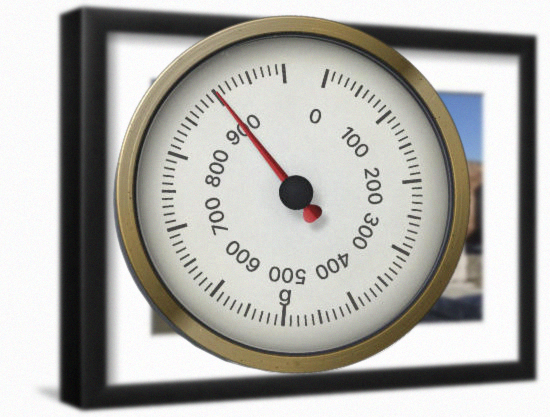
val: 900
